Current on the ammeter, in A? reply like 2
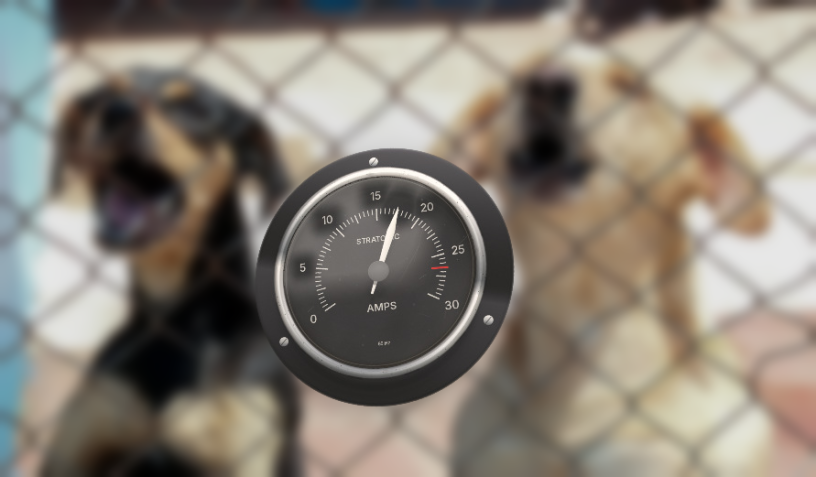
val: 17.5
